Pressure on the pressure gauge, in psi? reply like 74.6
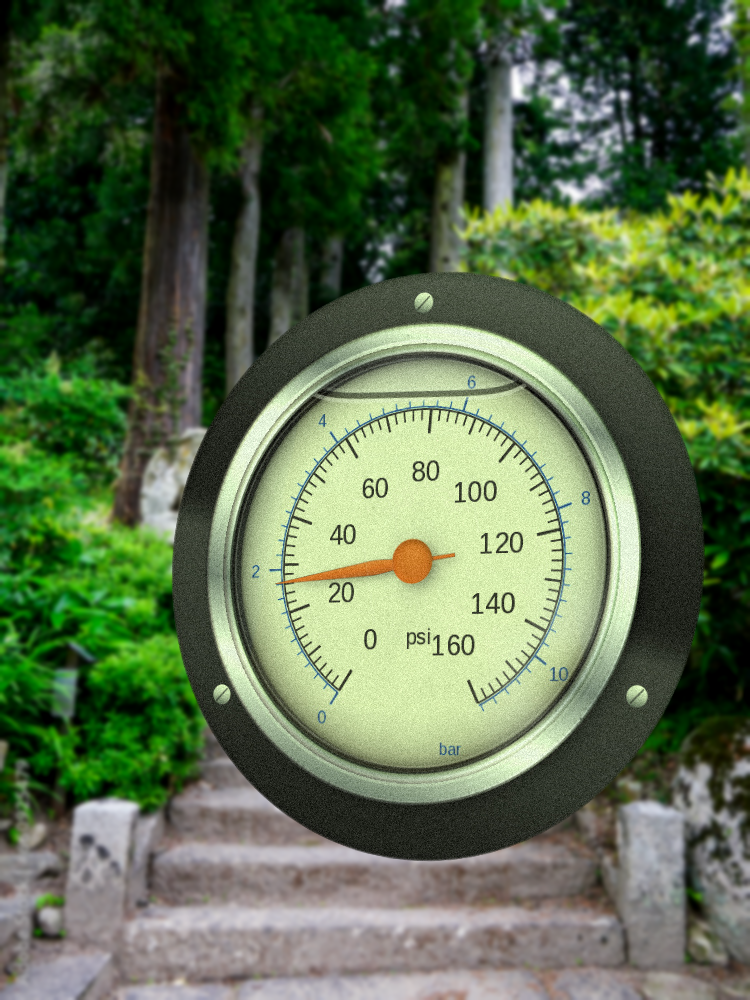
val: 26
